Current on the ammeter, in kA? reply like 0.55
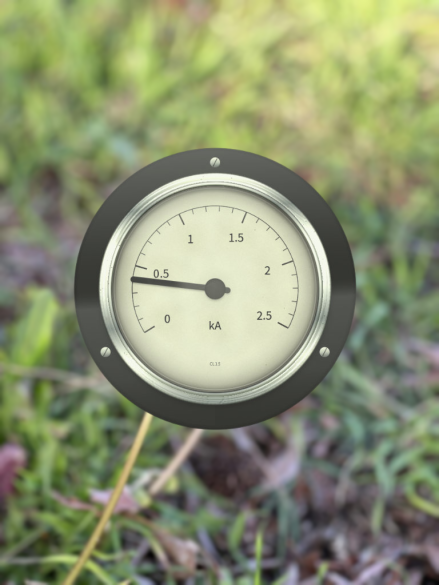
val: 0.4
